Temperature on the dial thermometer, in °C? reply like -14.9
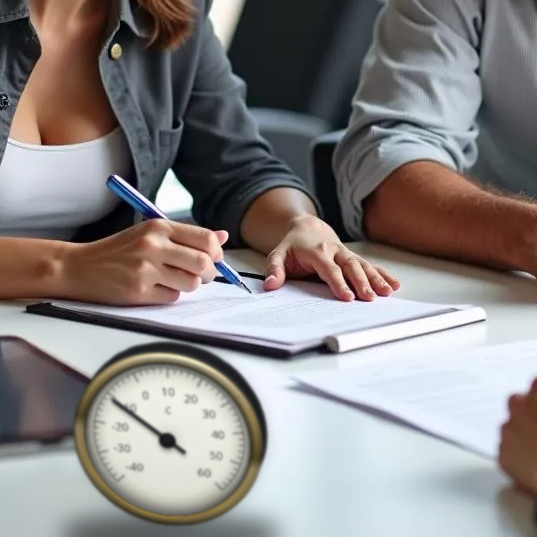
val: -10
